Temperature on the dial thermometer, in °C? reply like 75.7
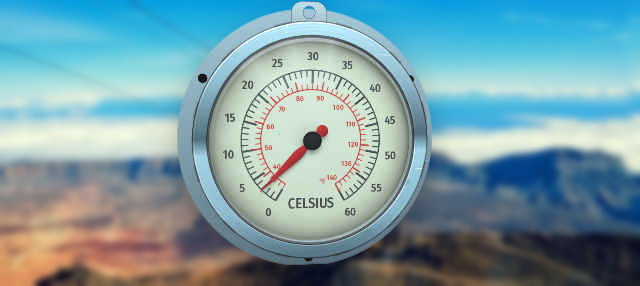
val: 3
